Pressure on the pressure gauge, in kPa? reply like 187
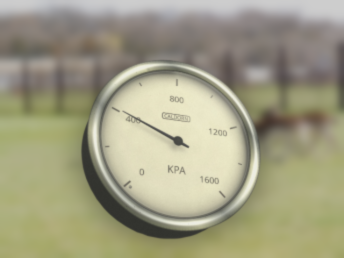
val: 400
